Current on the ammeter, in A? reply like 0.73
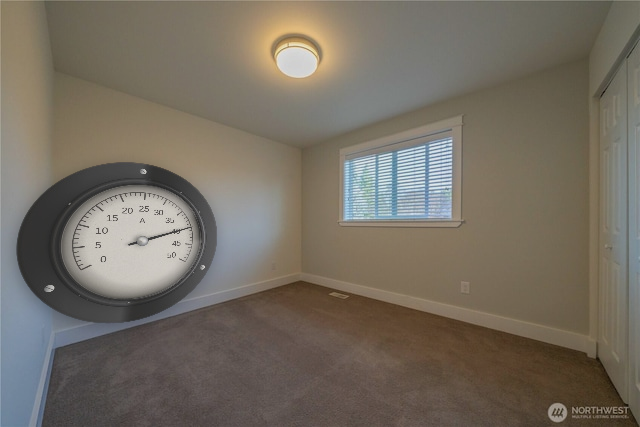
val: 40
